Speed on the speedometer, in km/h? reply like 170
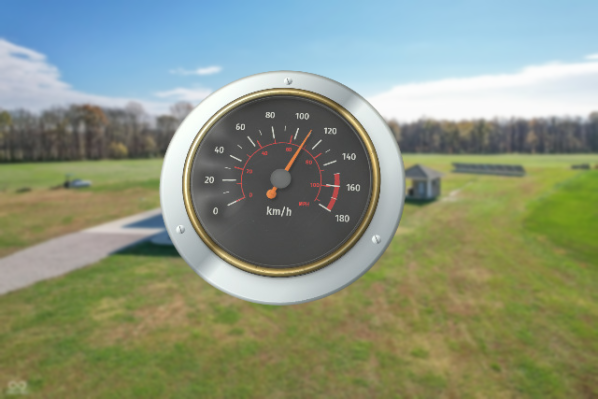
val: 110
